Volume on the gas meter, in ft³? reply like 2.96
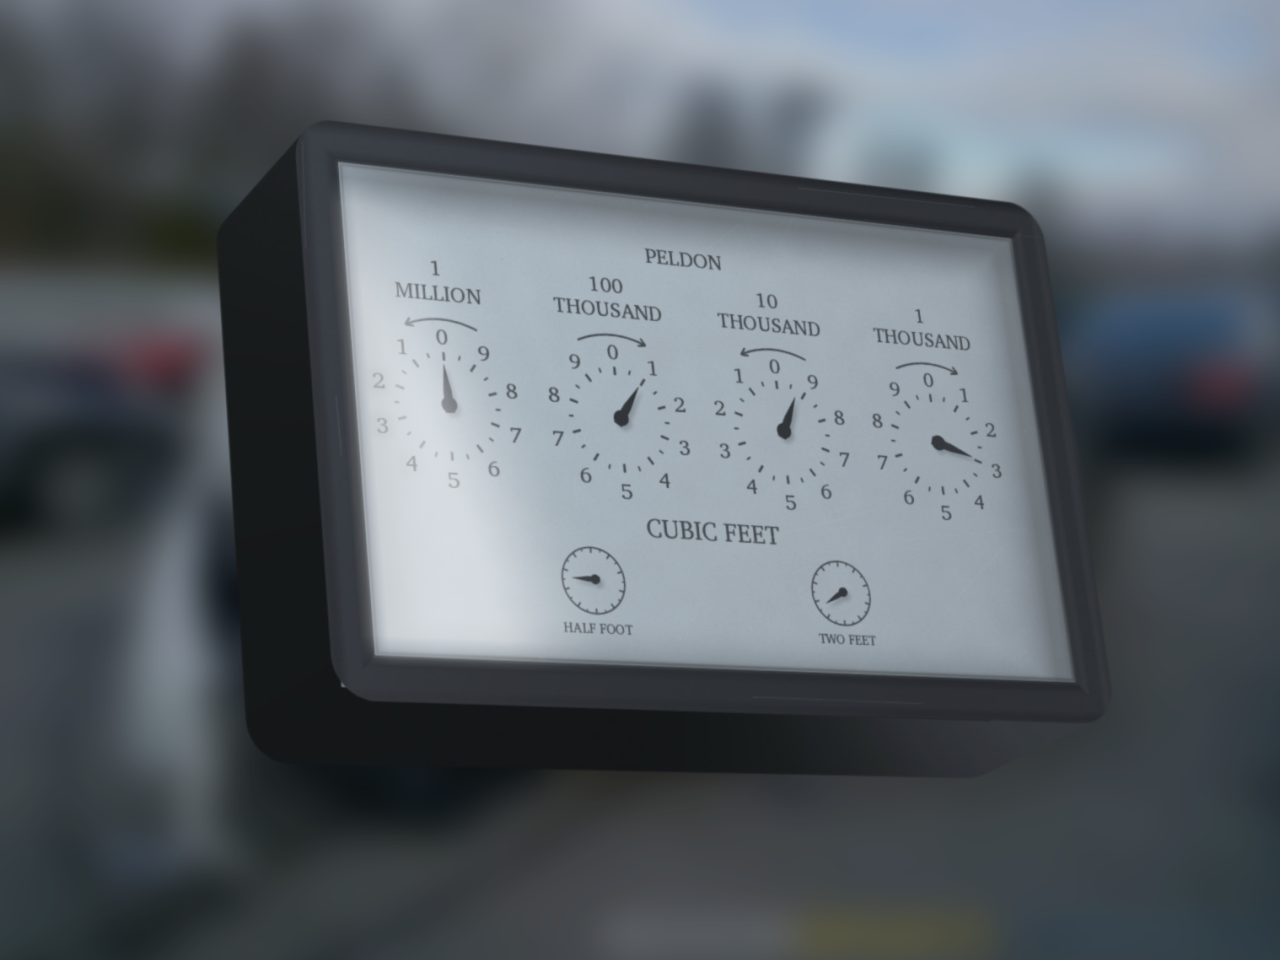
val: 9300
